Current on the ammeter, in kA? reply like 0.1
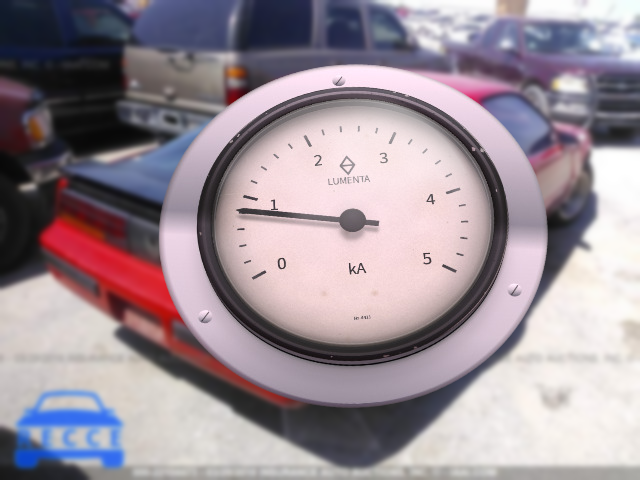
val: 0.8
